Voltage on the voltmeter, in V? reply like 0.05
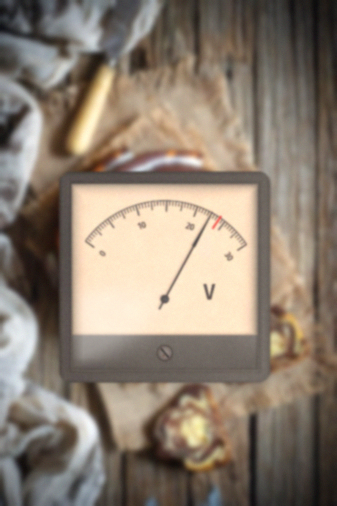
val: 22.5
